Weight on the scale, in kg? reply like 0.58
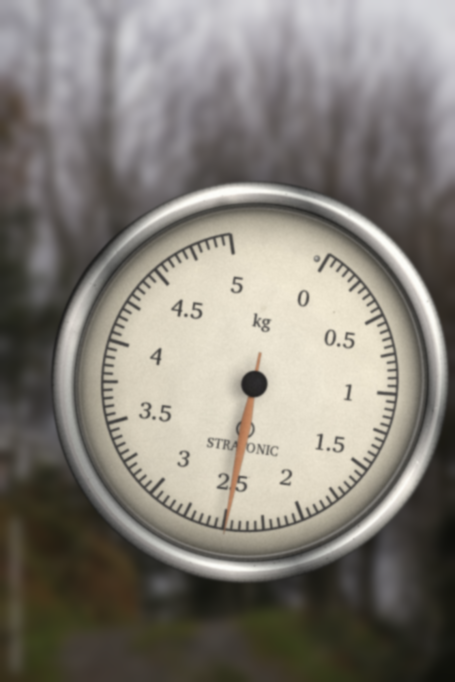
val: 2.5
